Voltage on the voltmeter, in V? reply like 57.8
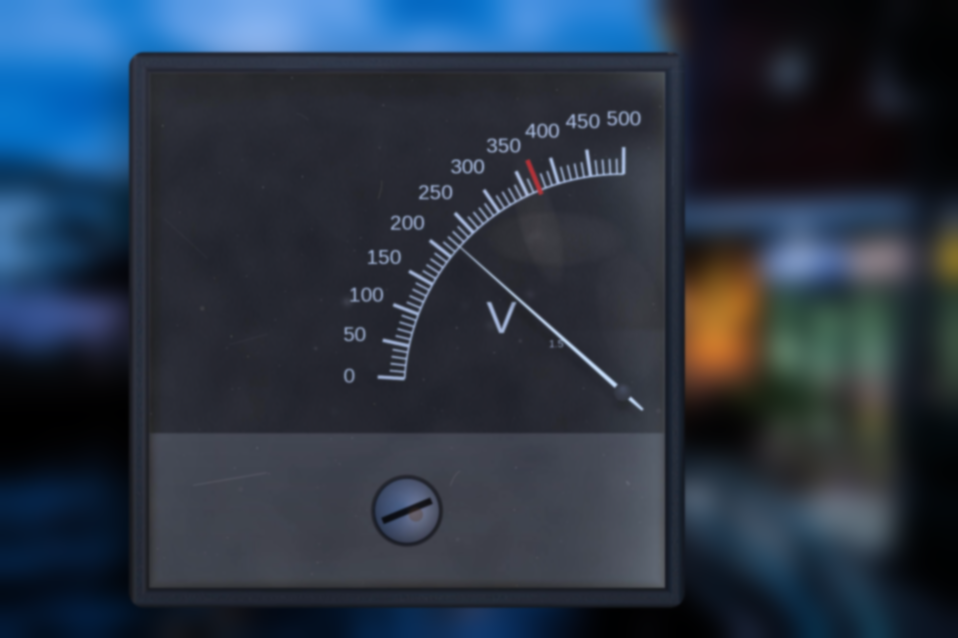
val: 220
